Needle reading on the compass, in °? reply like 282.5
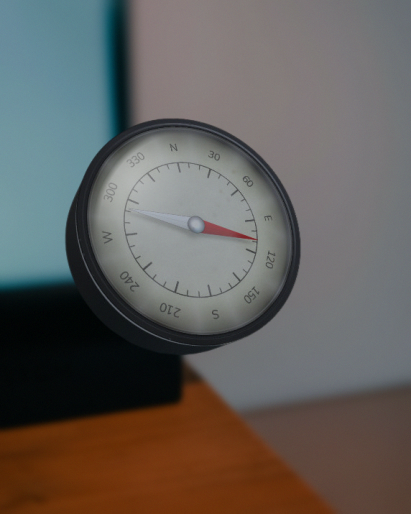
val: 110
